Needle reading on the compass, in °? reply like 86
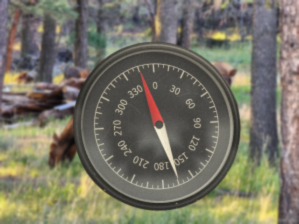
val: 345
